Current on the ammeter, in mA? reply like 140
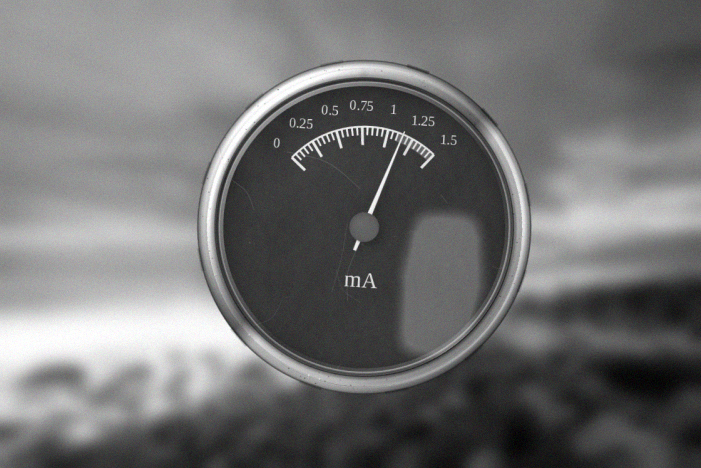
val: 1.15
